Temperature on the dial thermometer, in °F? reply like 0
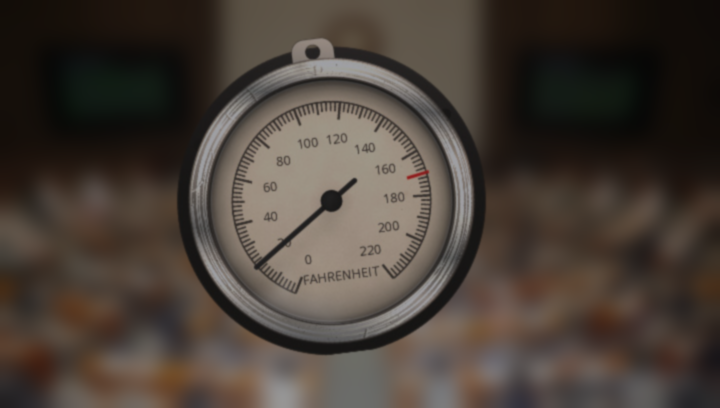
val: 20
